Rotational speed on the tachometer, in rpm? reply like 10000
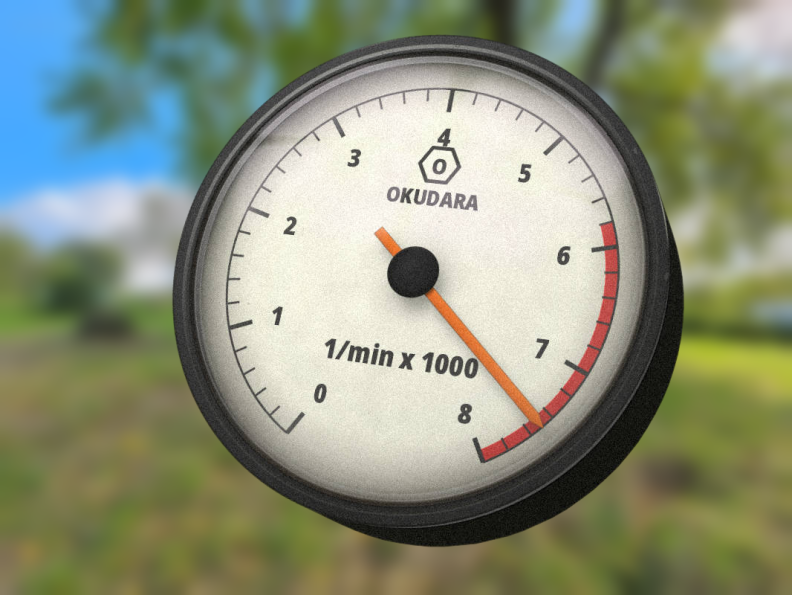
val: 7500
